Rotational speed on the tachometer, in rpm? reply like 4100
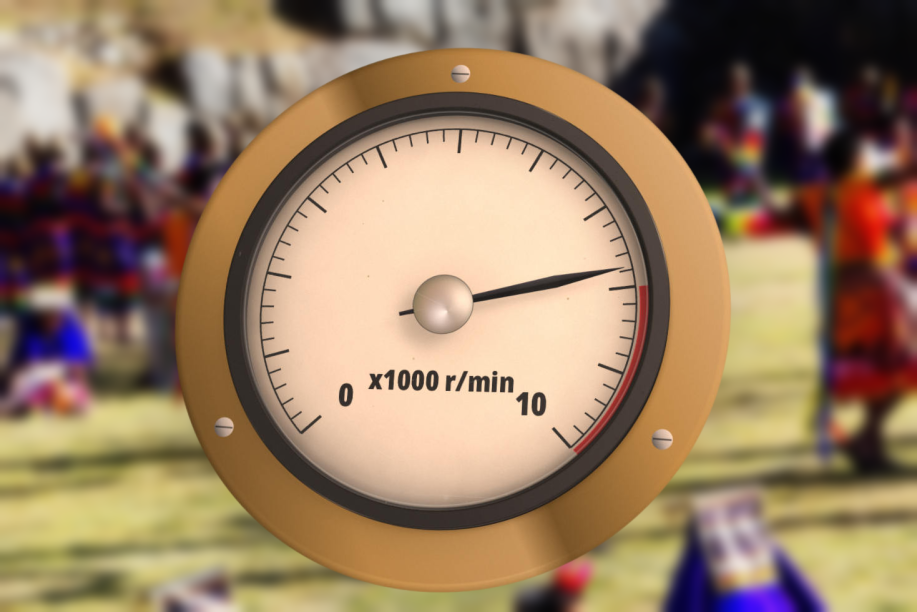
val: 7800
